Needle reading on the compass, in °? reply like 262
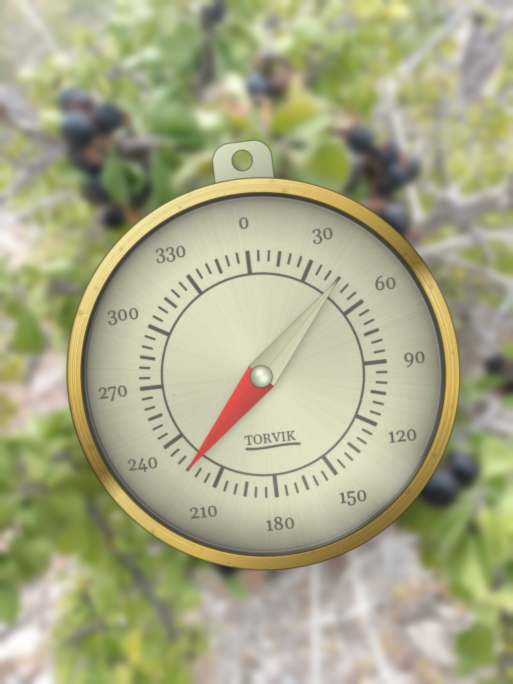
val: 225
